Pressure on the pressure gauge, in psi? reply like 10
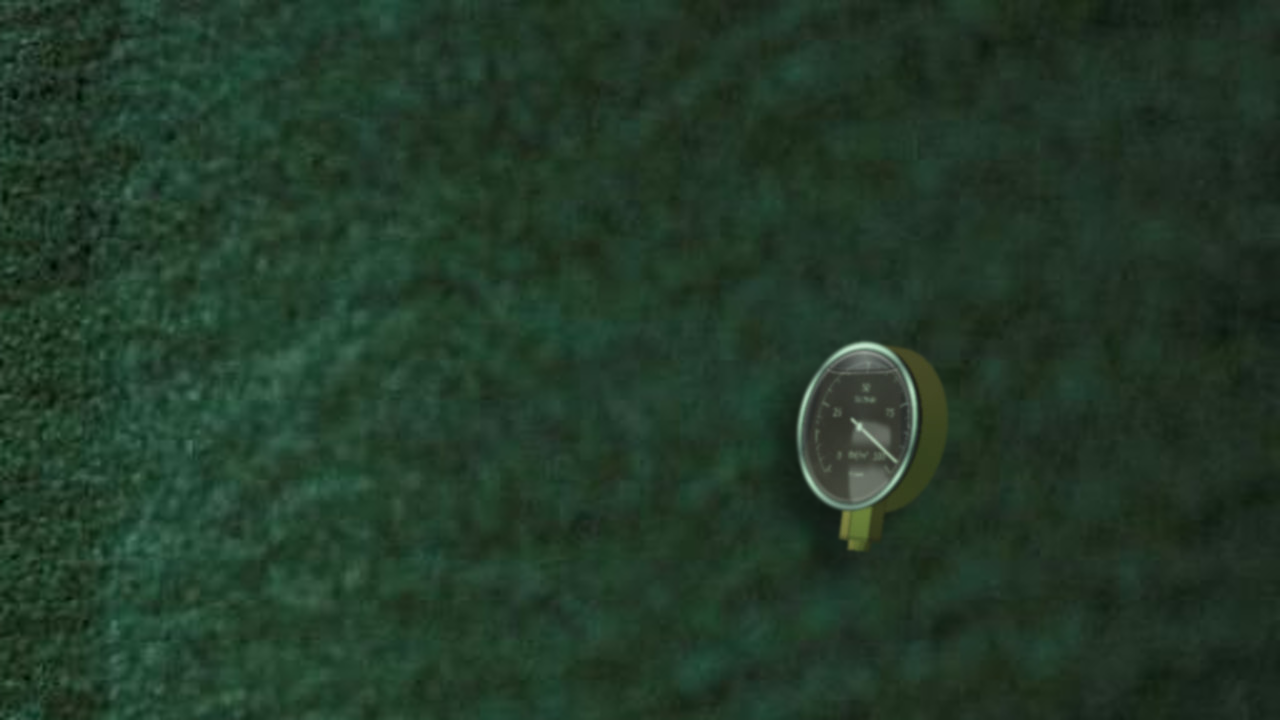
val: 95
